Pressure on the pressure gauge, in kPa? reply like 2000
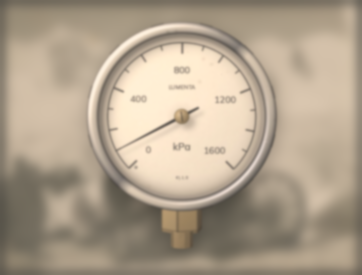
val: 100
